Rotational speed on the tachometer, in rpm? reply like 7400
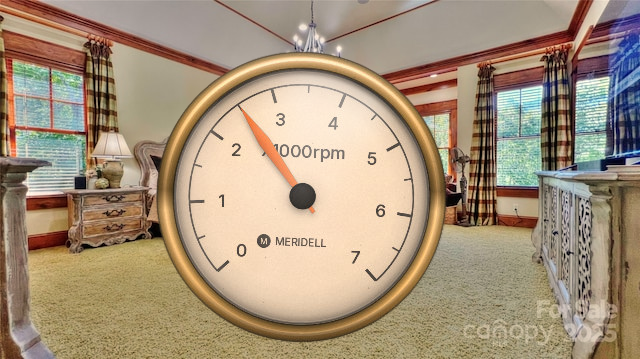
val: 2500
